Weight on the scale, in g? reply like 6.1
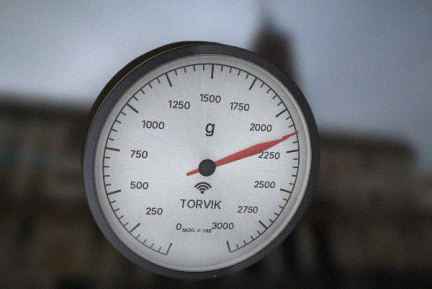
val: 2150
